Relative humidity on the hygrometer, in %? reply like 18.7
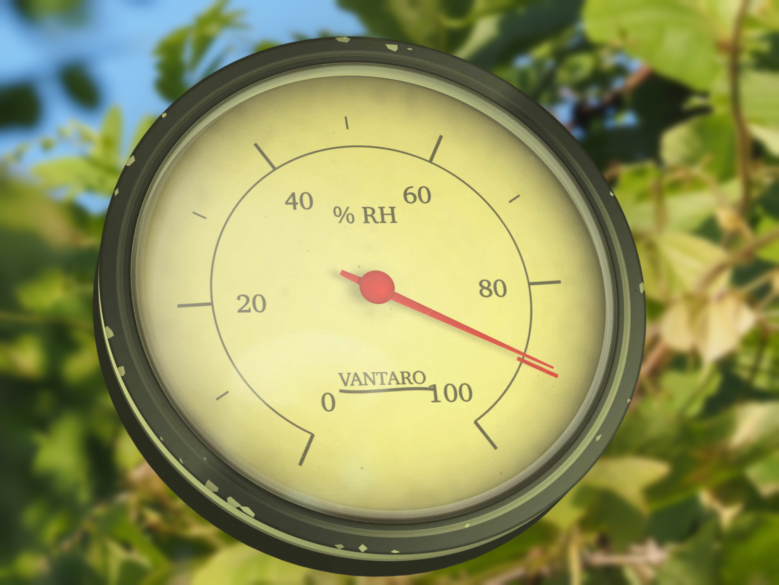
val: 90
